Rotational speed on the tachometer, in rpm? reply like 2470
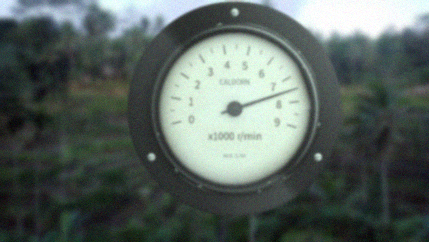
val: 7500
